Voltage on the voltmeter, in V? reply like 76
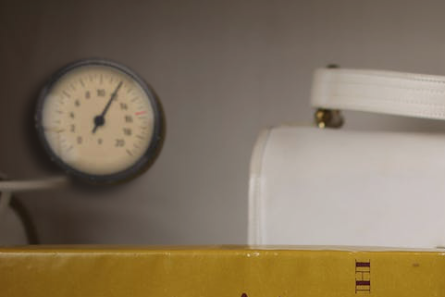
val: 12
